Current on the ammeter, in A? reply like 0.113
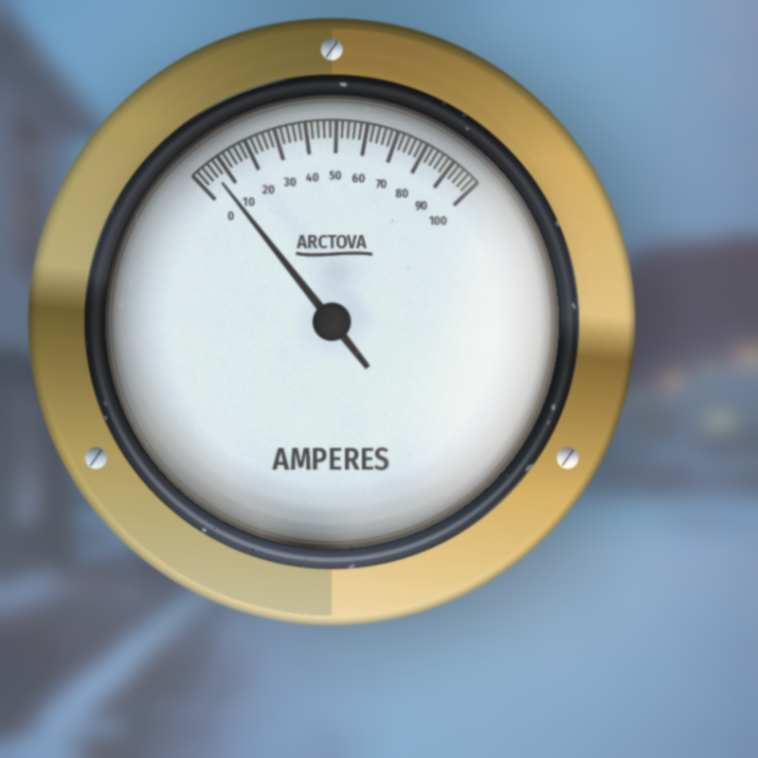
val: 6
